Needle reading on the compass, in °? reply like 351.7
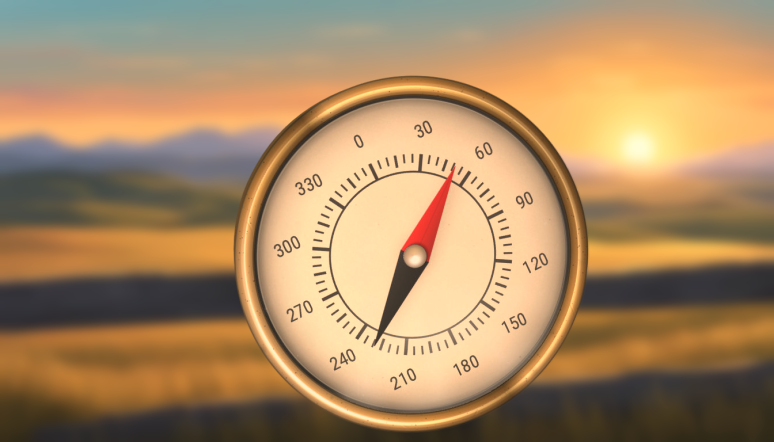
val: 50
